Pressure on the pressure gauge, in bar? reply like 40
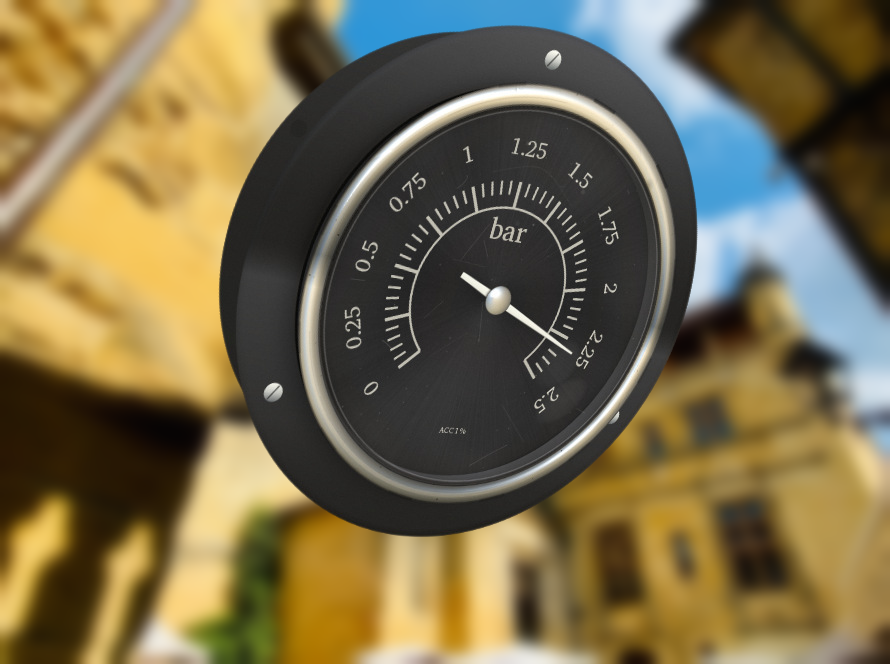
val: 2.3
